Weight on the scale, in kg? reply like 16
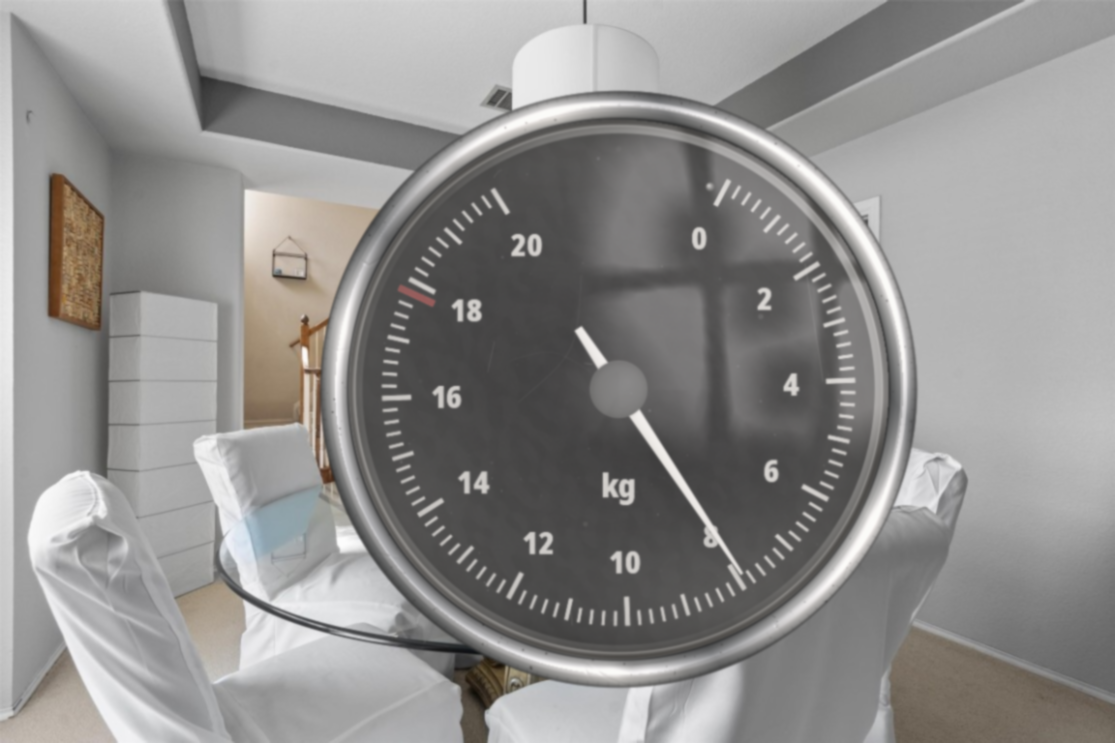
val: 7.9
